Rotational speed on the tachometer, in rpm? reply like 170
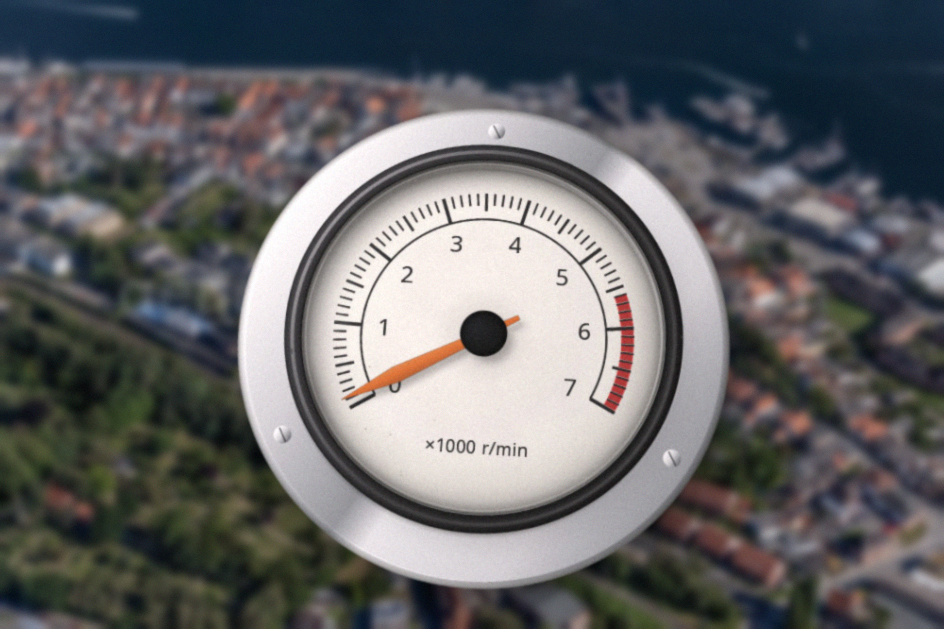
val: 100
